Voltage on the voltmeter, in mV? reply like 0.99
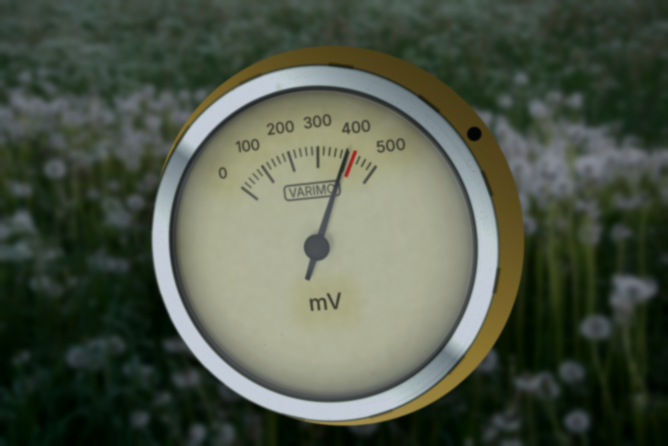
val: 400
